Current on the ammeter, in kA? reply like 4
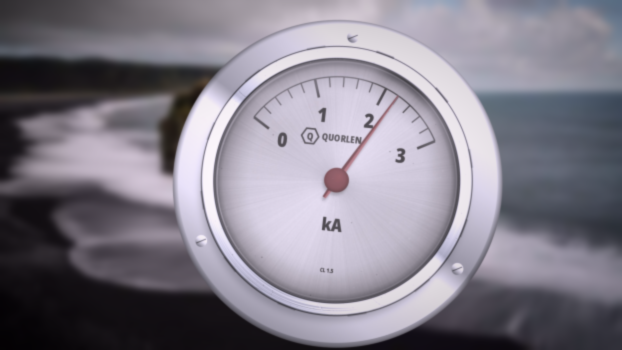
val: 2.2
